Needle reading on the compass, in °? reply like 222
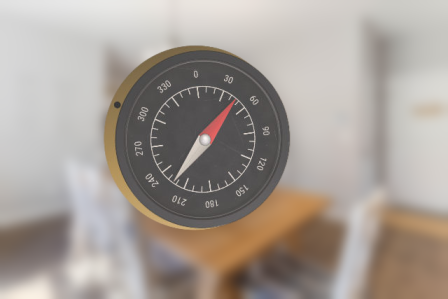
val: 45
